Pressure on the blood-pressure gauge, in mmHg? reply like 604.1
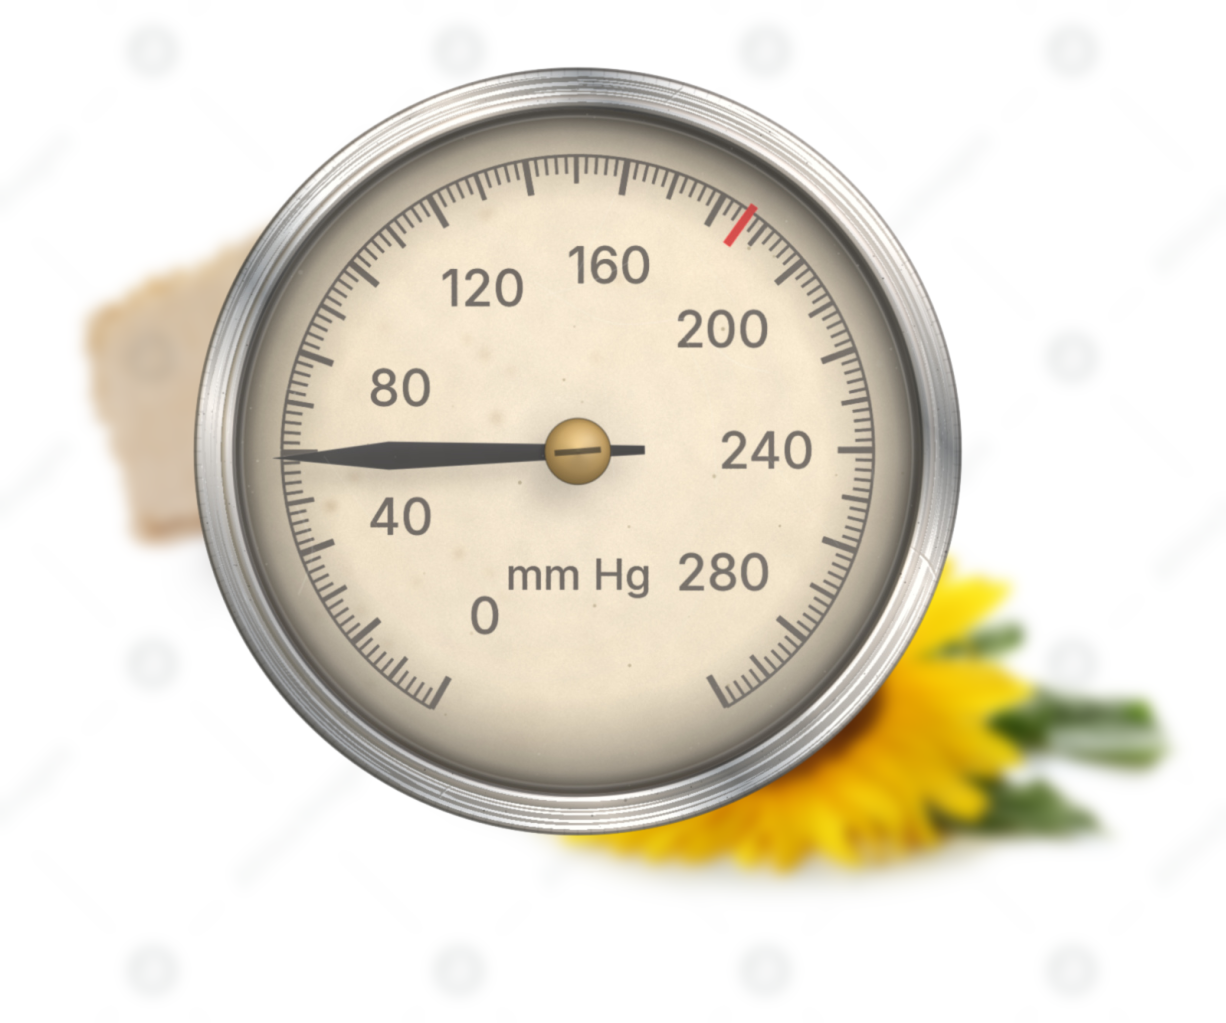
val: 59
